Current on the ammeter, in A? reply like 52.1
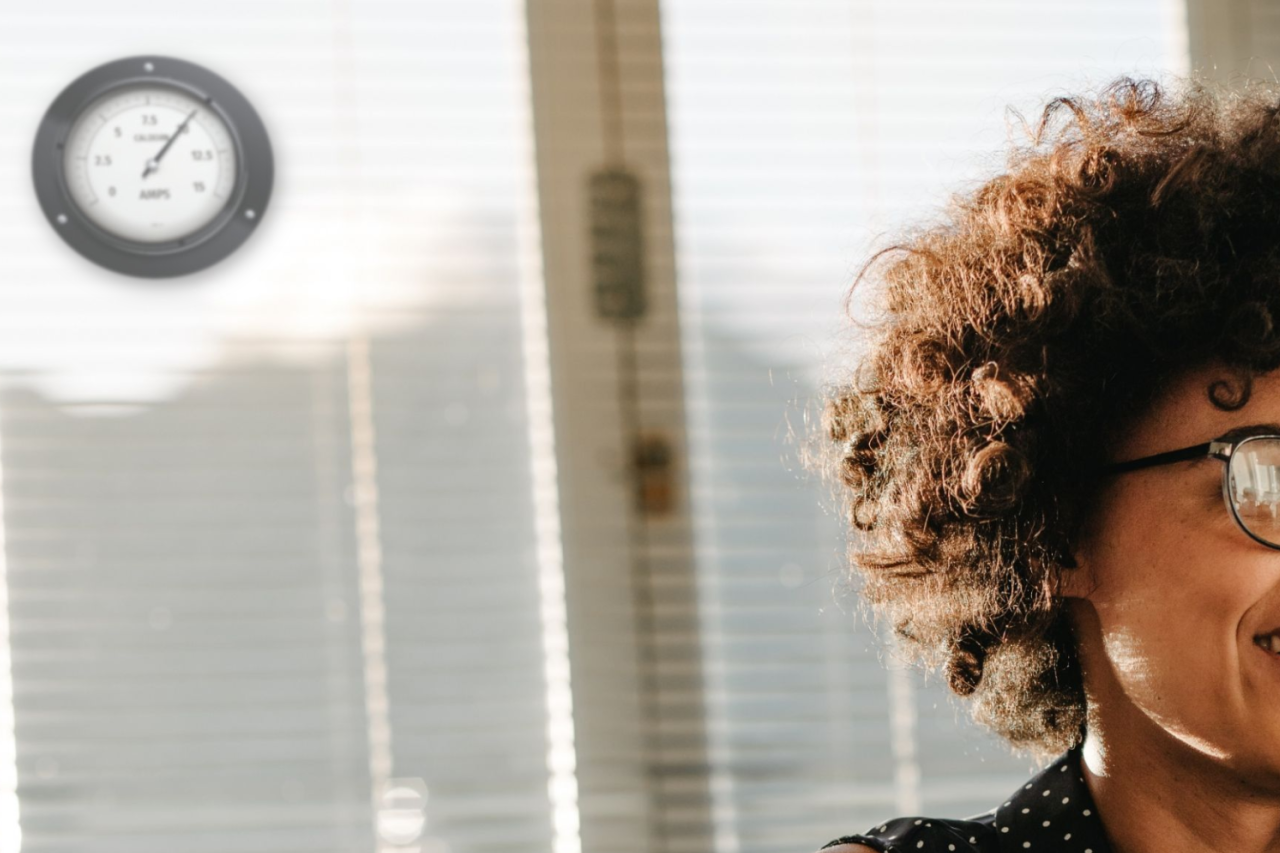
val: 10
